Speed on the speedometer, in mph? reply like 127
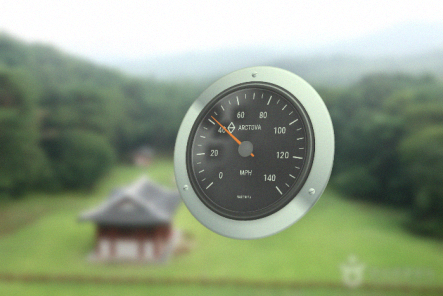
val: 42.5
